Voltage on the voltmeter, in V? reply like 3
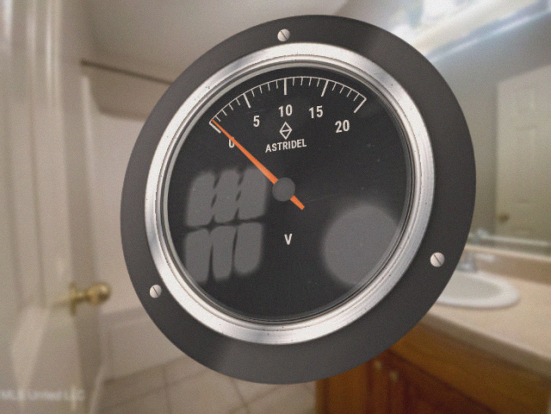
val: 0.5
